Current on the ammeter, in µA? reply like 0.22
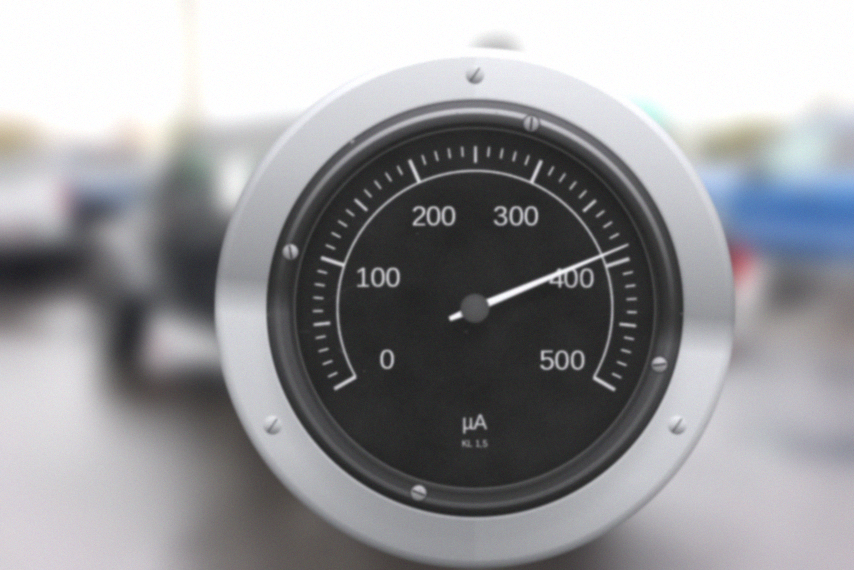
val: 390
